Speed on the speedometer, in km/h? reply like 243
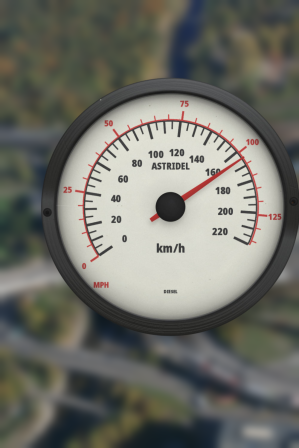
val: 165
